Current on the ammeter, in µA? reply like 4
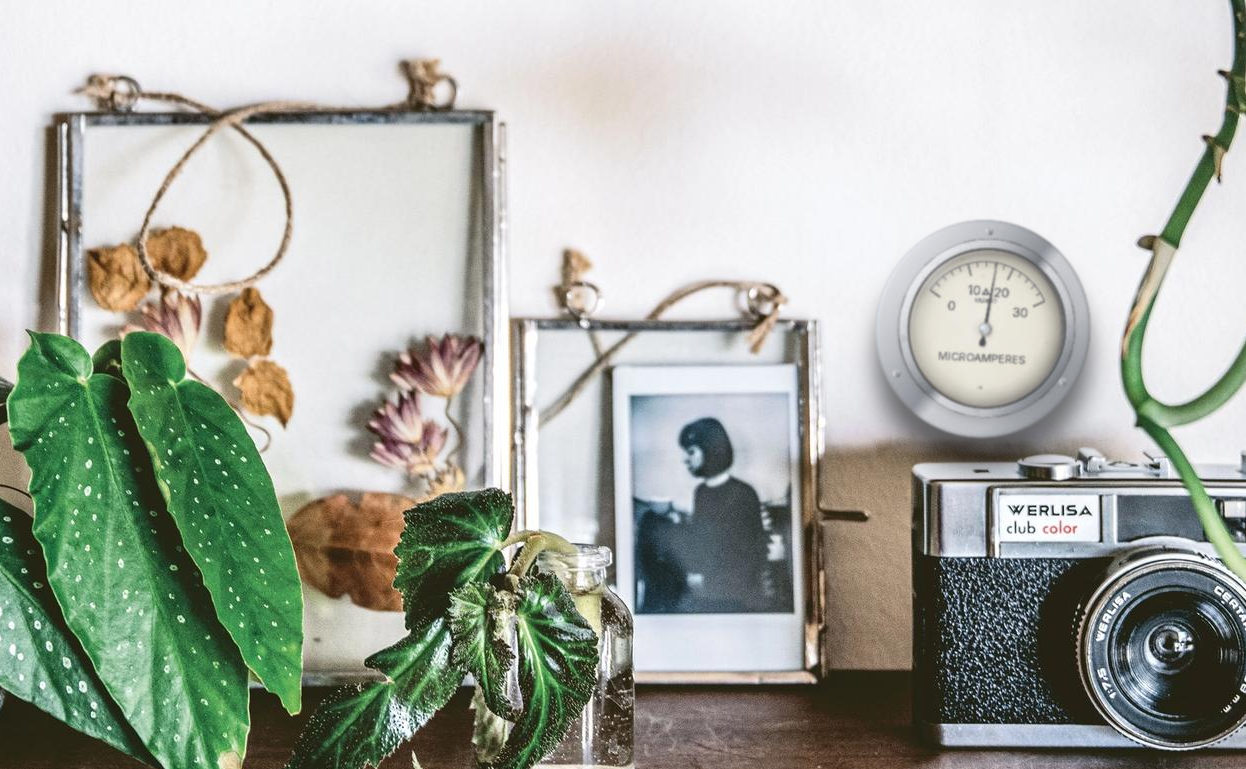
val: 16
